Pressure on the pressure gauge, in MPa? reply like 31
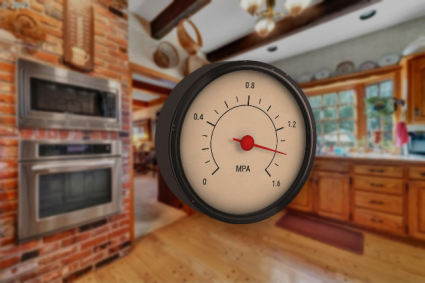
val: 1.4
